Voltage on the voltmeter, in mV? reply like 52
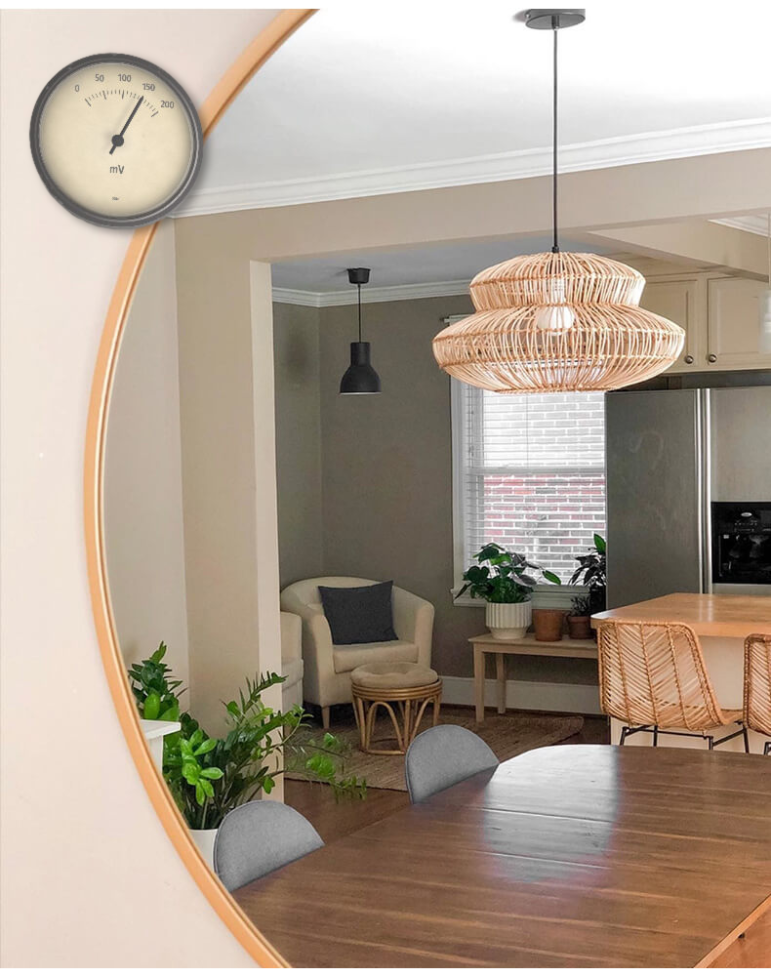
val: 150
